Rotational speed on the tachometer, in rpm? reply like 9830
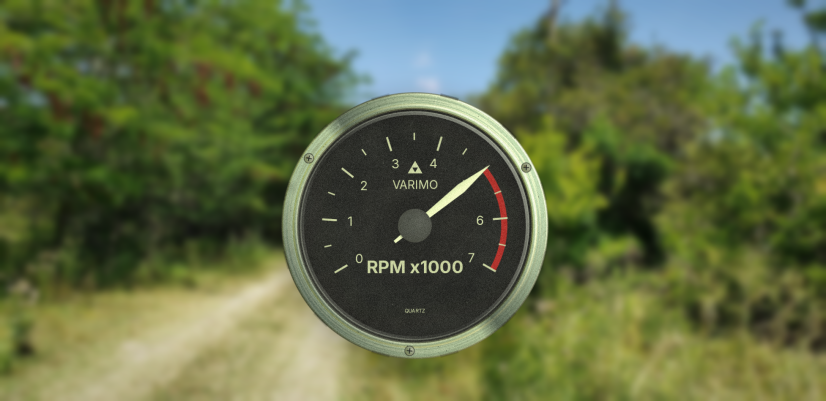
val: 5000
